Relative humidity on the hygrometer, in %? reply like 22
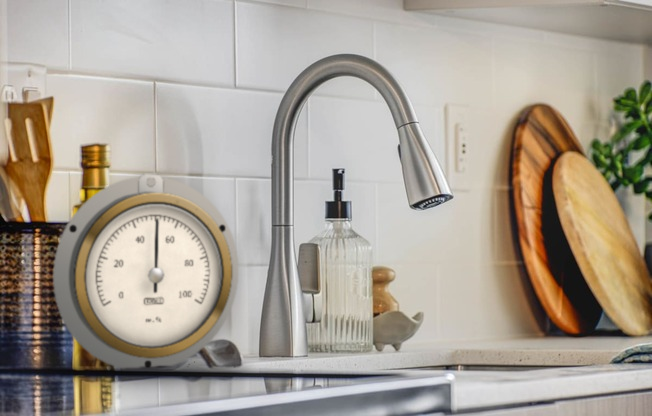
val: 50
